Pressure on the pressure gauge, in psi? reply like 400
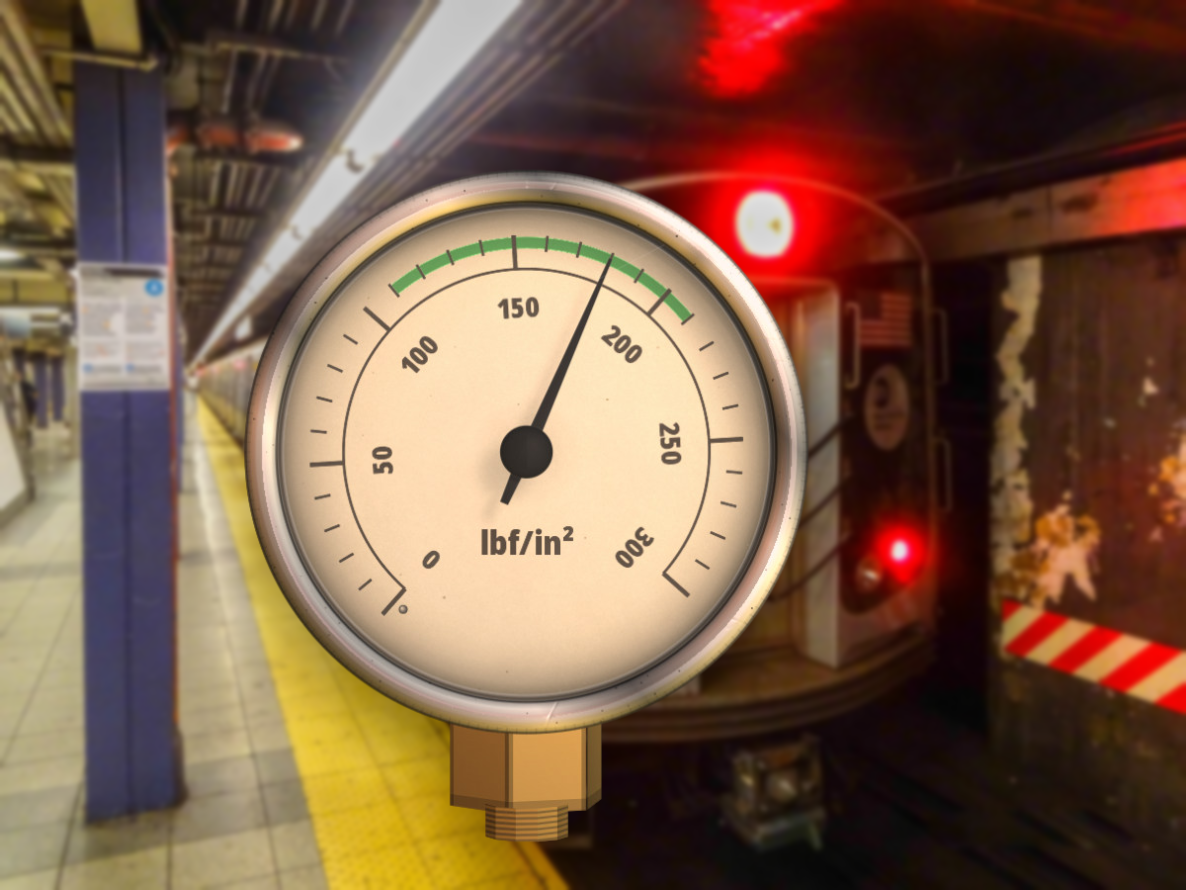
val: 180
